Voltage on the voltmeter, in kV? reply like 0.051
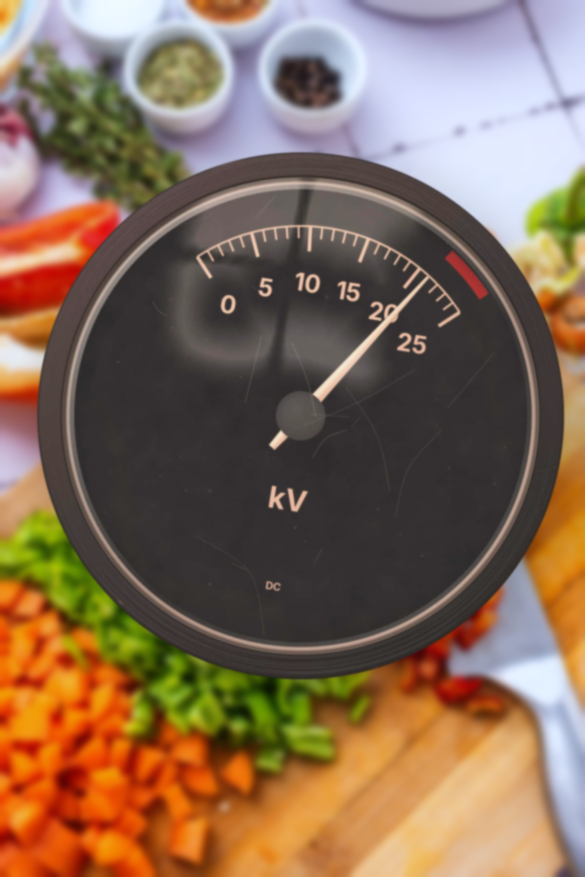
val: 21
